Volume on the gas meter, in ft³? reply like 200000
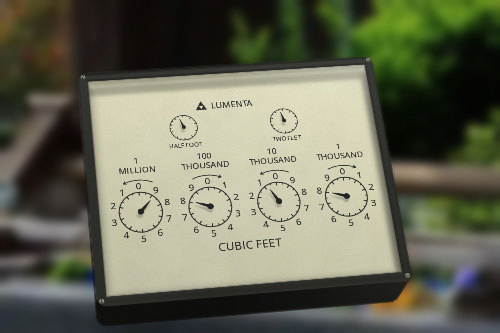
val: 880800
